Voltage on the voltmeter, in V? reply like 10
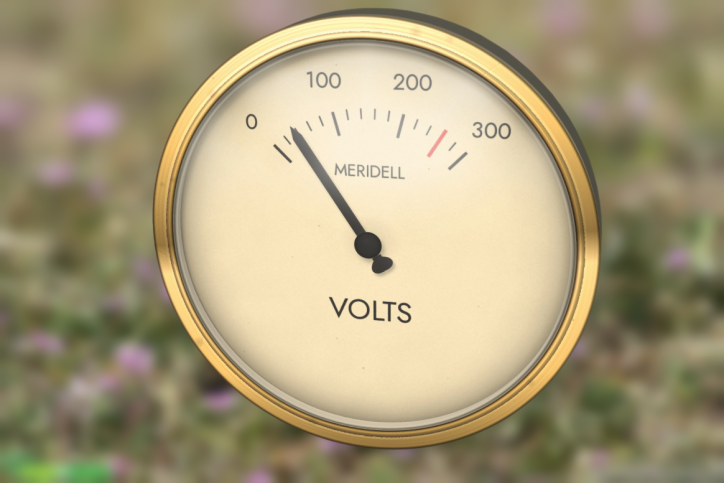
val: 40
